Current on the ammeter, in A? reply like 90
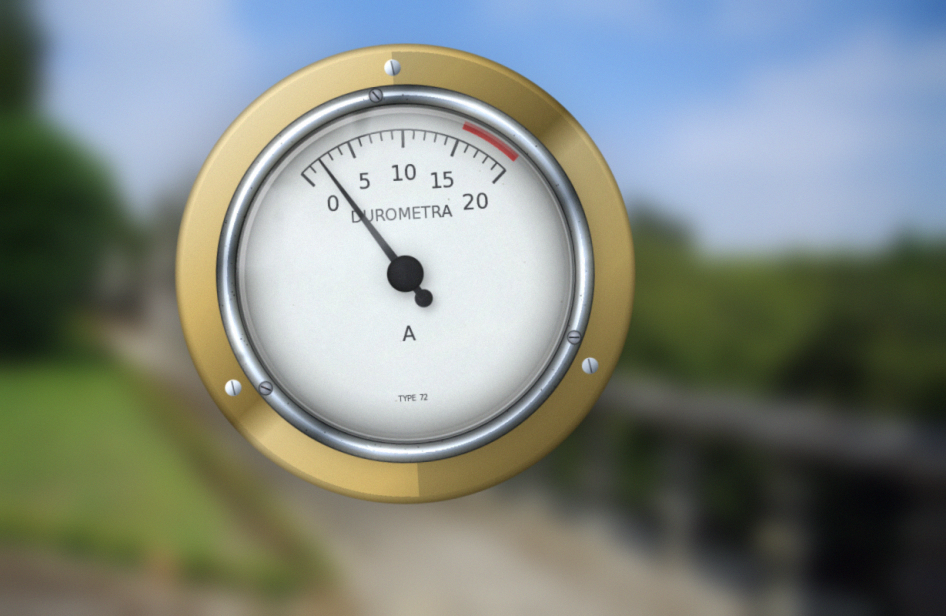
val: 2
